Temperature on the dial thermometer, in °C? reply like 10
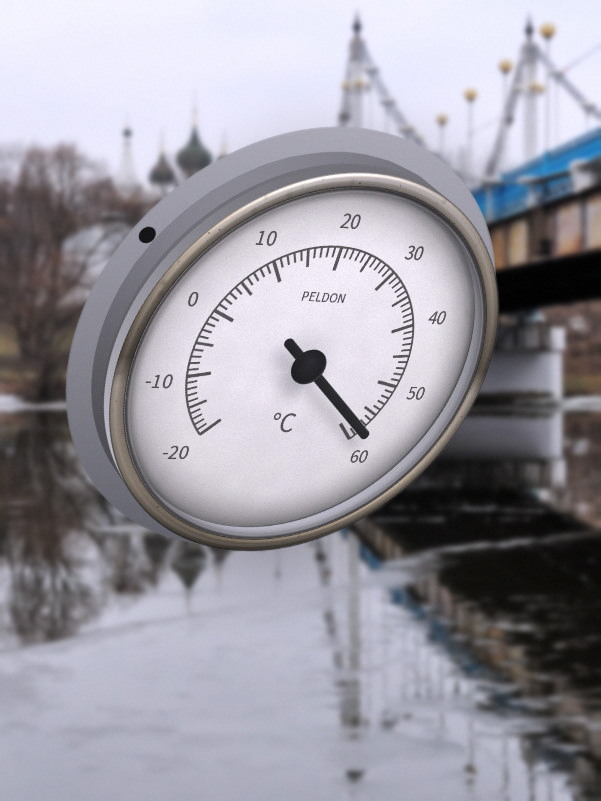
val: 58
